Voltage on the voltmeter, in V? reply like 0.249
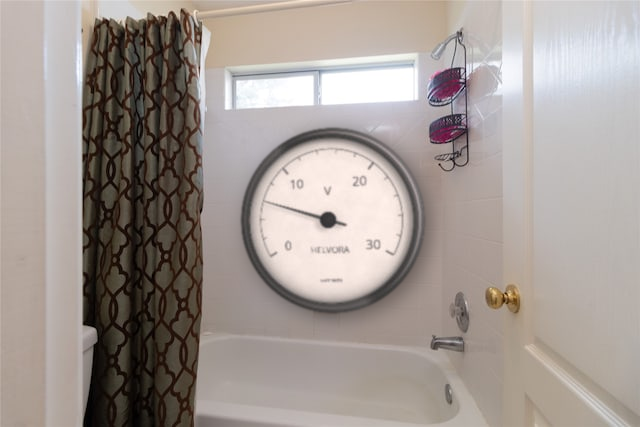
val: 6
